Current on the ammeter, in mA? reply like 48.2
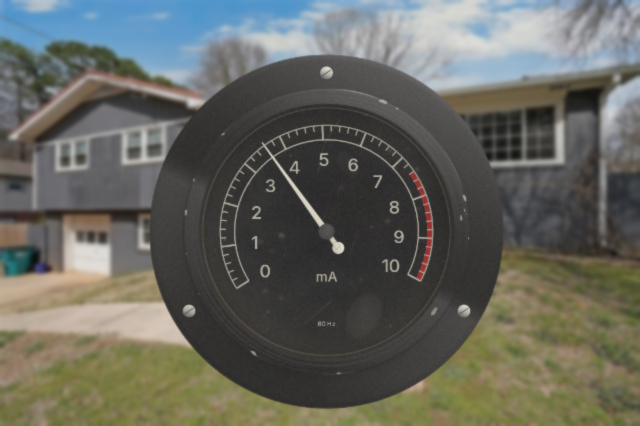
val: 3.6
